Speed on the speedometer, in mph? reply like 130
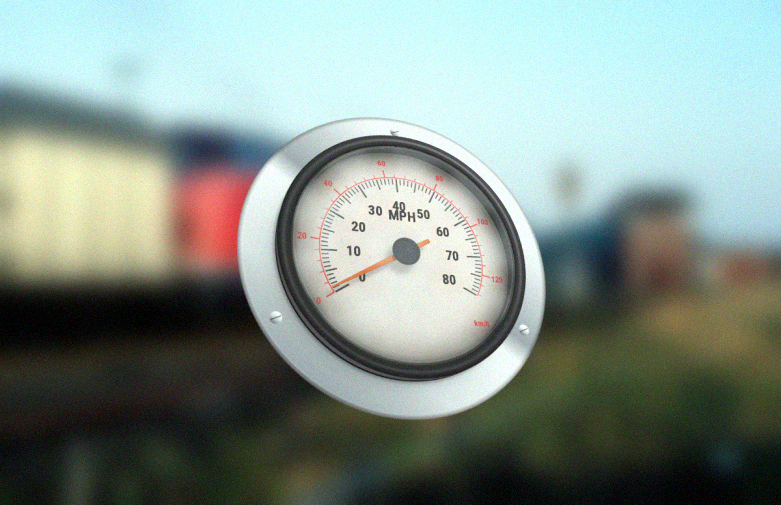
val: 1
